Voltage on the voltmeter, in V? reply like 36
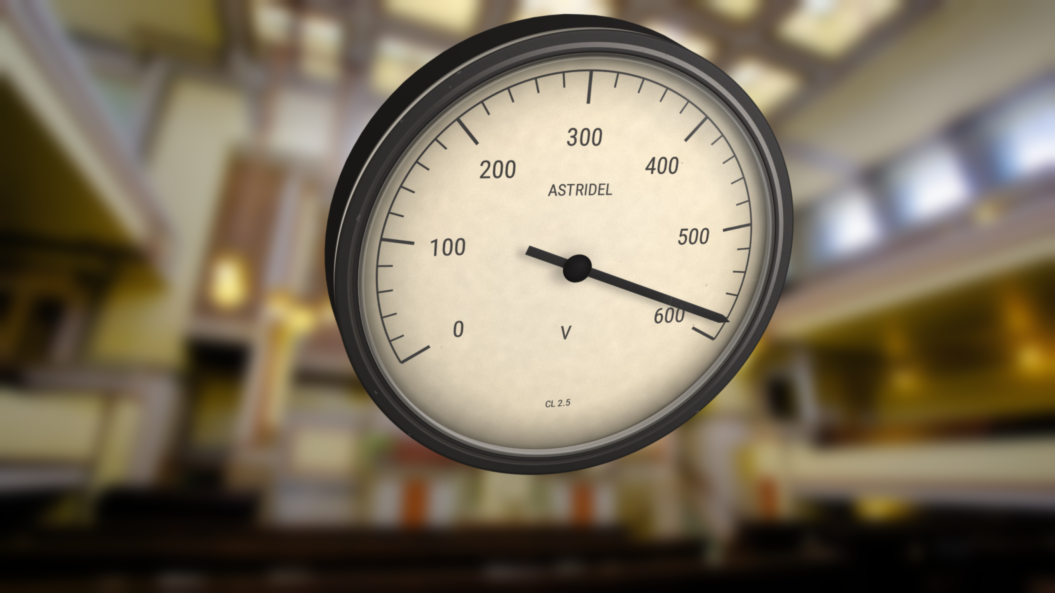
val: 580
